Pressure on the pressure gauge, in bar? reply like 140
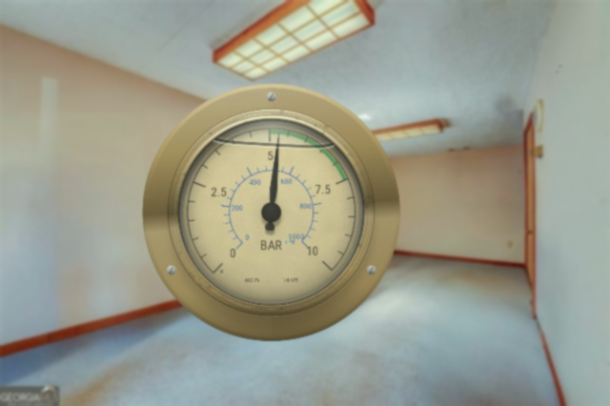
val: 5.25
